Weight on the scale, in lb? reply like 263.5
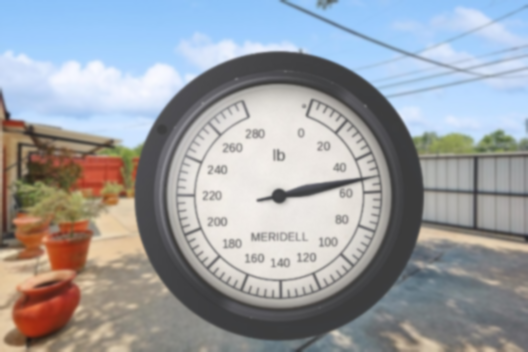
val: 52
